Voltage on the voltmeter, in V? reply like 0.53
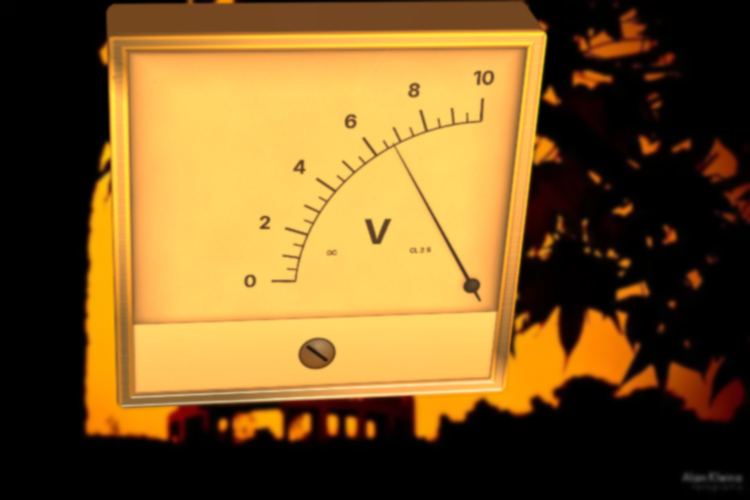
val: 6.75
